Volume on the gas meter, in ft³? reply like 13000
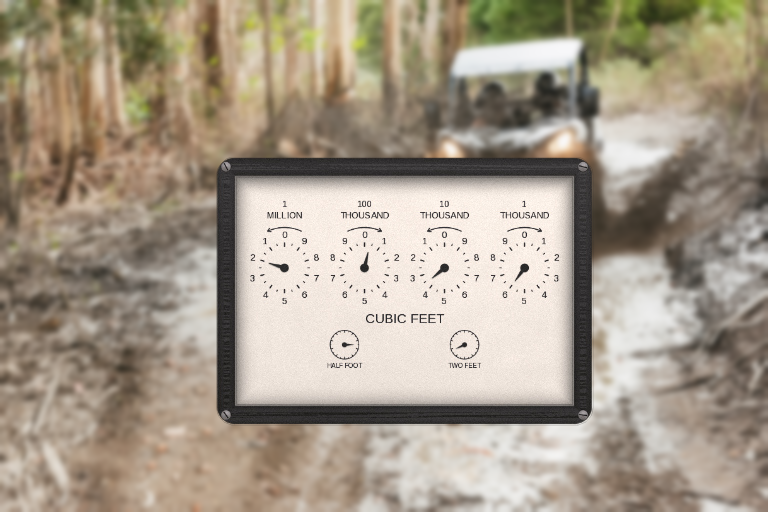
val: 203600
